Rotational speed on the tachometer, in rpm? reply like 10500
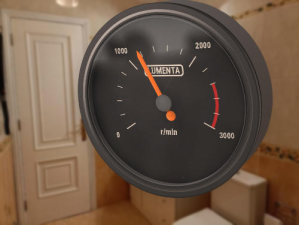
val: 1200
